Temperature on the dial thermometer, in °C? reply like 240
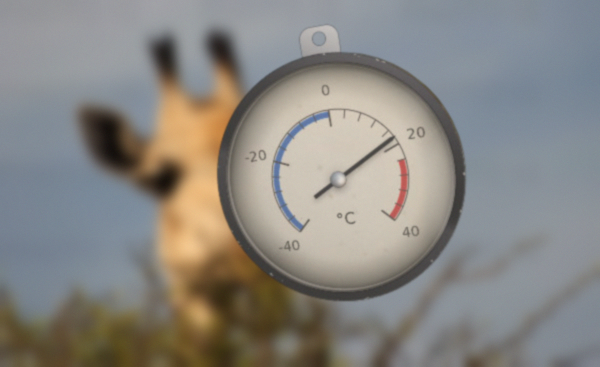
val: 18
